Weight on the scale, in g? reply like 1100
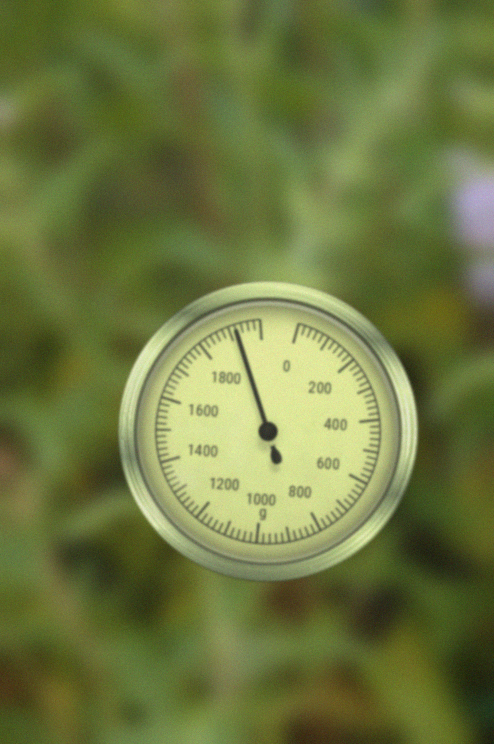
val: 1920
